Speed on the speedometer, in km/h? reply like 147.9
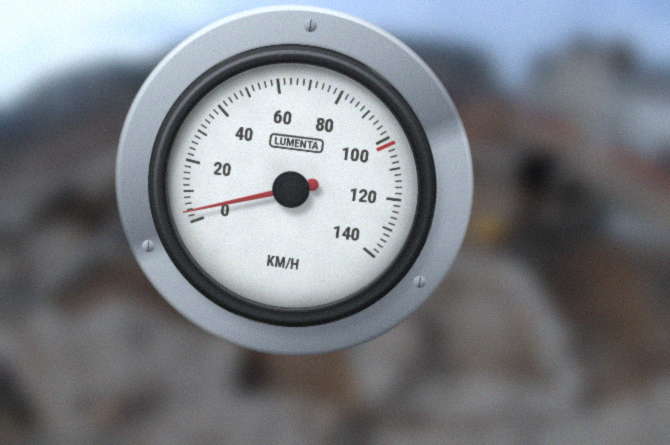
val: 4
